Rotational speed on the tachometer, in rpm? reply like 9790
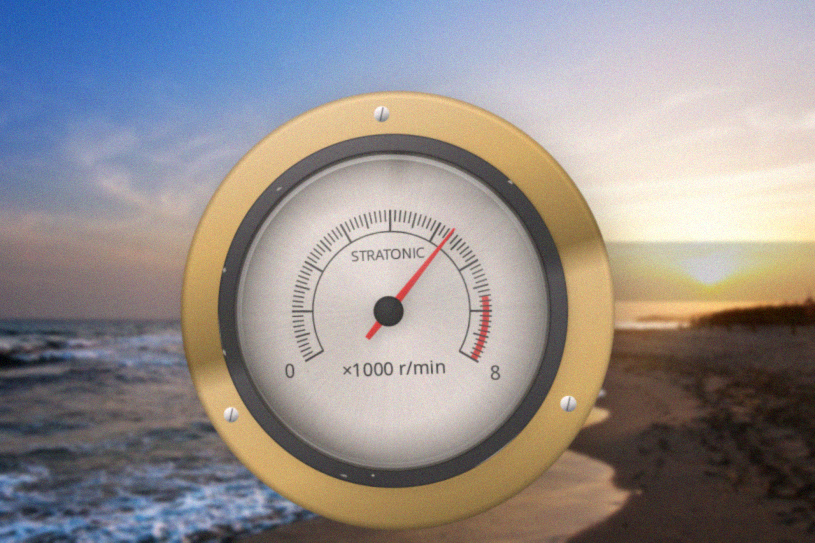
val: 5300
